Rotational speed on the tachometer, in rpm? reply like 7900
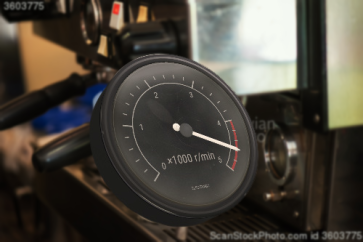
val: 4600
